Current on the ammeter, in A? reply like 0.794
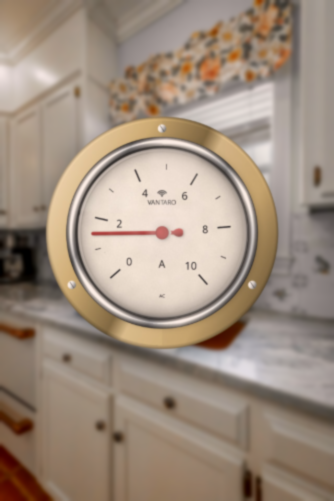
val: 1.5
